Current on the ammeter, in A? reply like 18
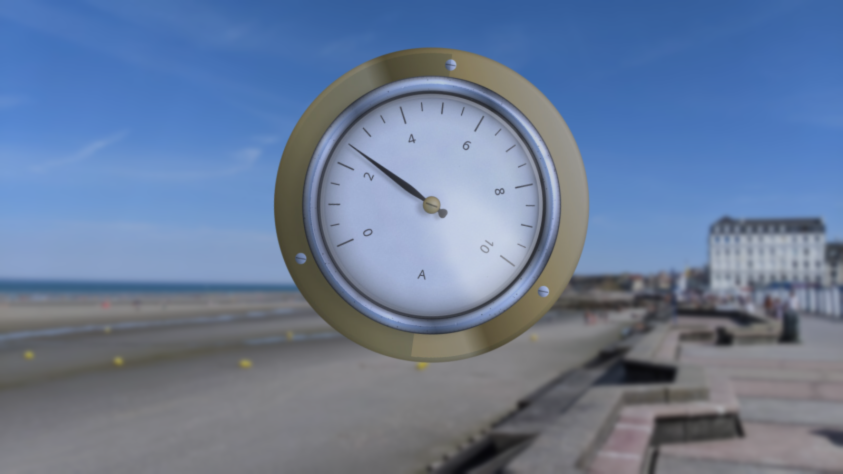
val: 2.5
